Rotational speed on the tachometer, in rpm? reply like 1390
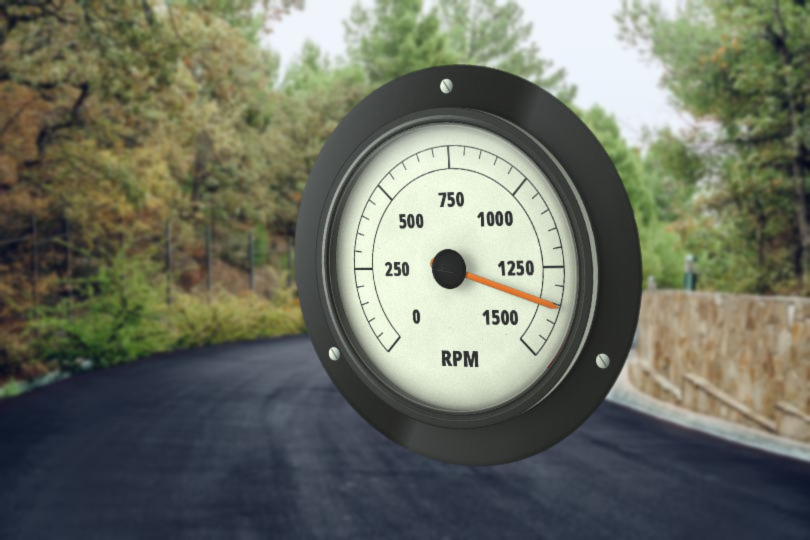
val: 1350
